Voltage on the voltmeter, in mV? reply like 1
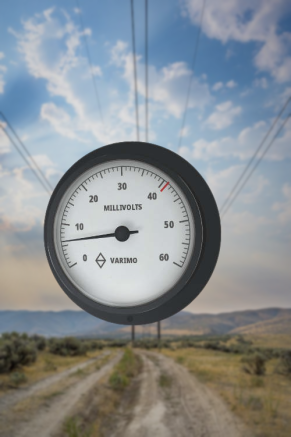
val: 6
